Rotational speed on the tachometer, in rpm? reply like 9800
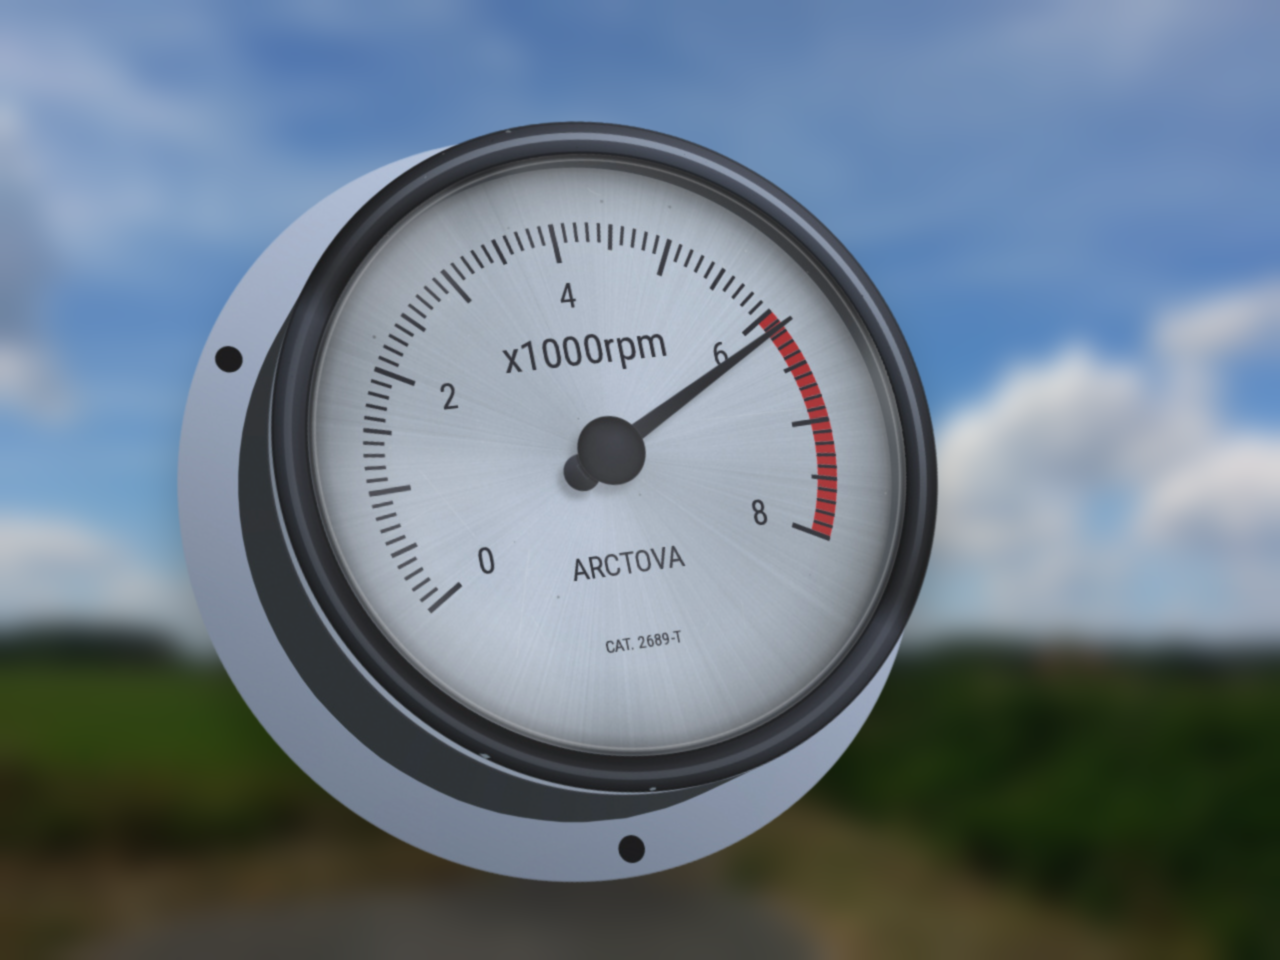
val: 6150
